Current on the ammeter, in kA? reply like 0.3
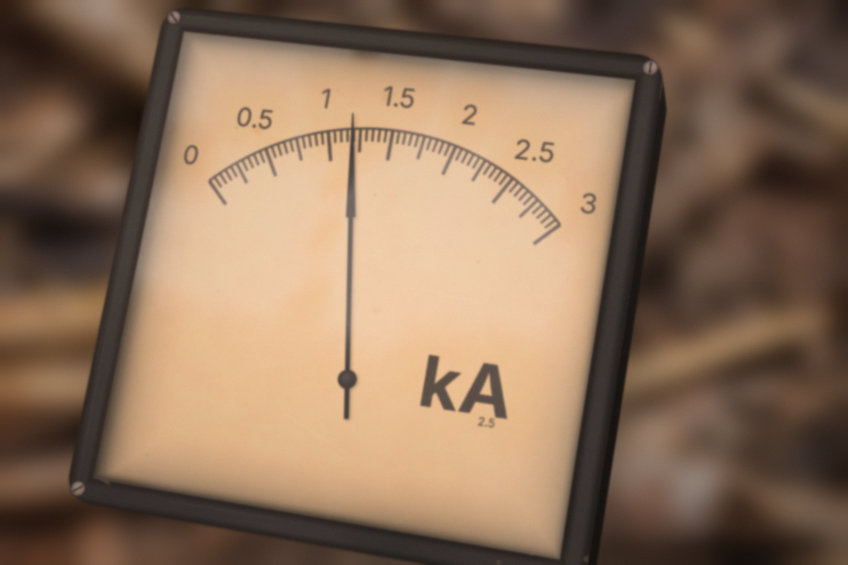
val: 1.2
